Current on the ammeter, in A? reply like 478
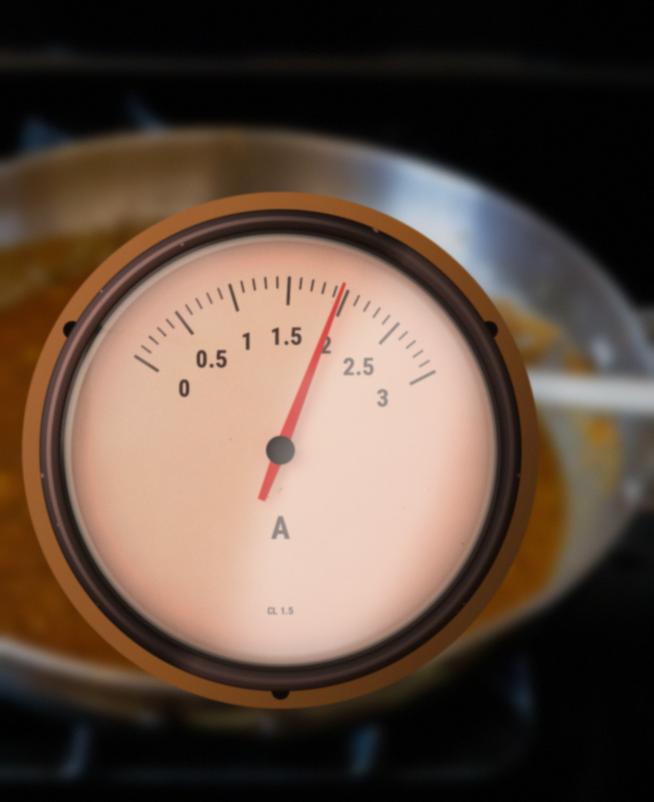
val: 1.95
